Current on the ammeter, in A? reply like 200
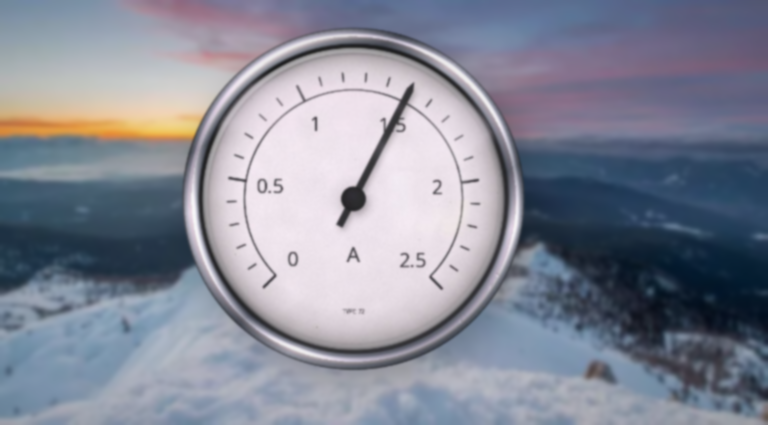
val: 1.5
